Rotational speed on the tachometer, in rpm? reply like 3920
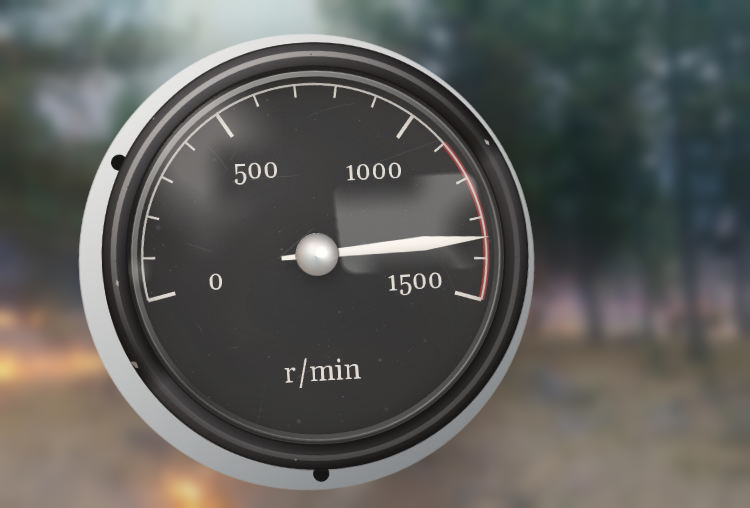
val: 1350
